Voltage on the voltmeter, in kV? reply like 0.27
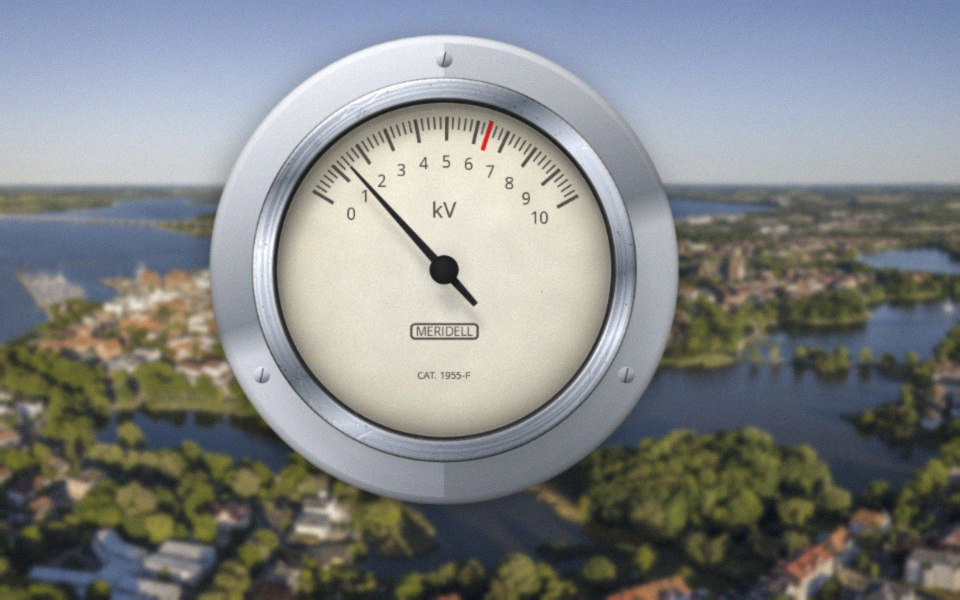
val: 1.4
